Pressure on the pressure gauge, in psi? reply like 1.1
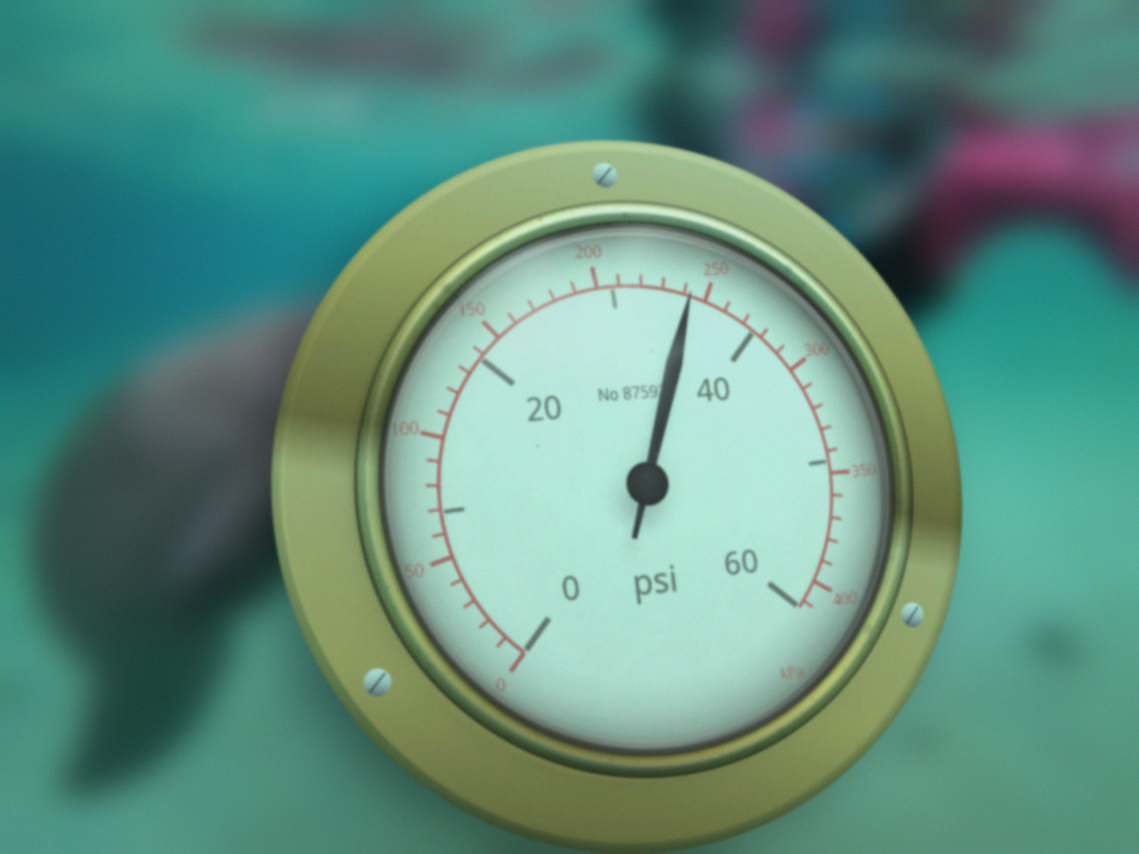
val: 35
